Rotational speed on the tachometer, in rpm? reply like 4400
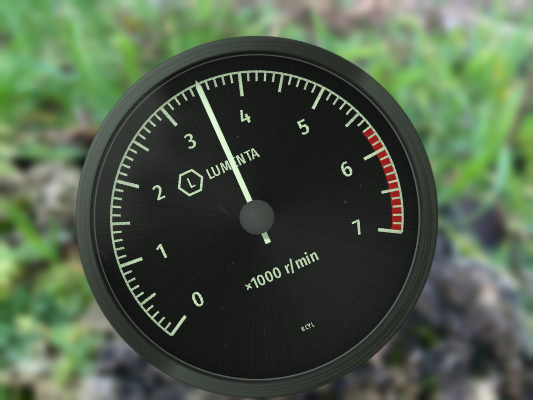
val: 3500
